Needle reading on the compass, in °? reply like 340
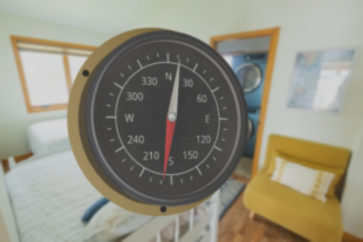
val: 190
